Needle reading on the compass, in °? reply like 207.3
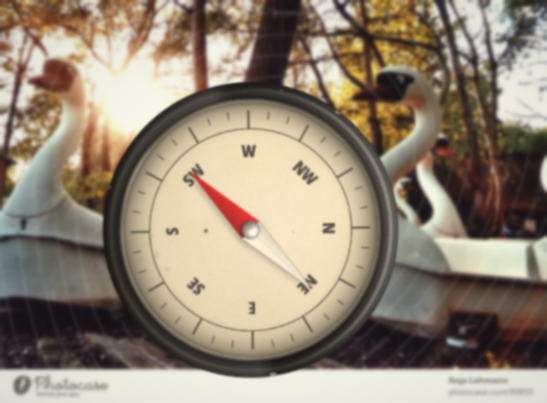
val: 225
